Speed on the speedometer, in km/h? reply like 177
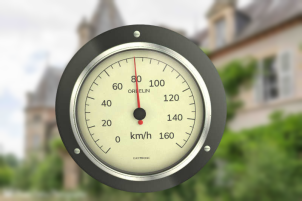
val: 80
